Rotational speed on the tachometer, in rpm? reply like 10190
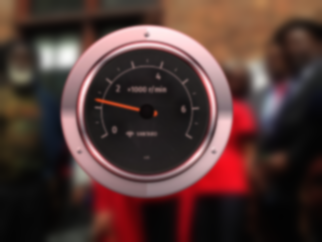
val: 1250
